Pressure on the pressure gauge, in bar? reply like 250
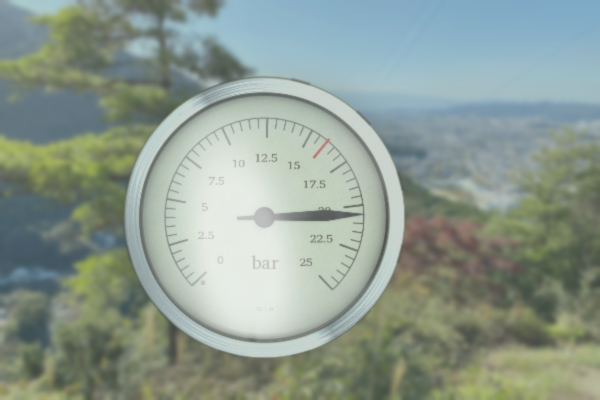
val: 20.5
